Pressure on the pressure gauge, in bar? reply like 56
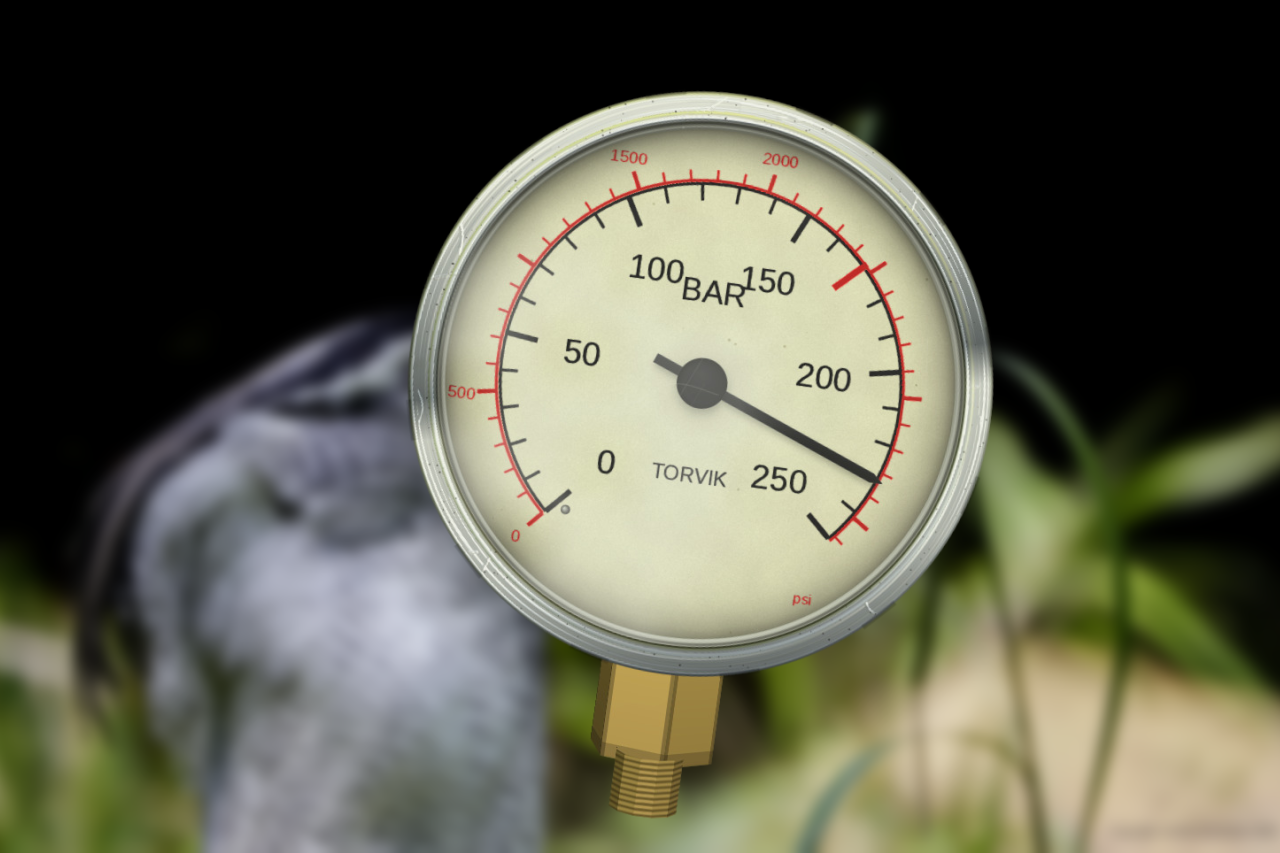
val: 230
